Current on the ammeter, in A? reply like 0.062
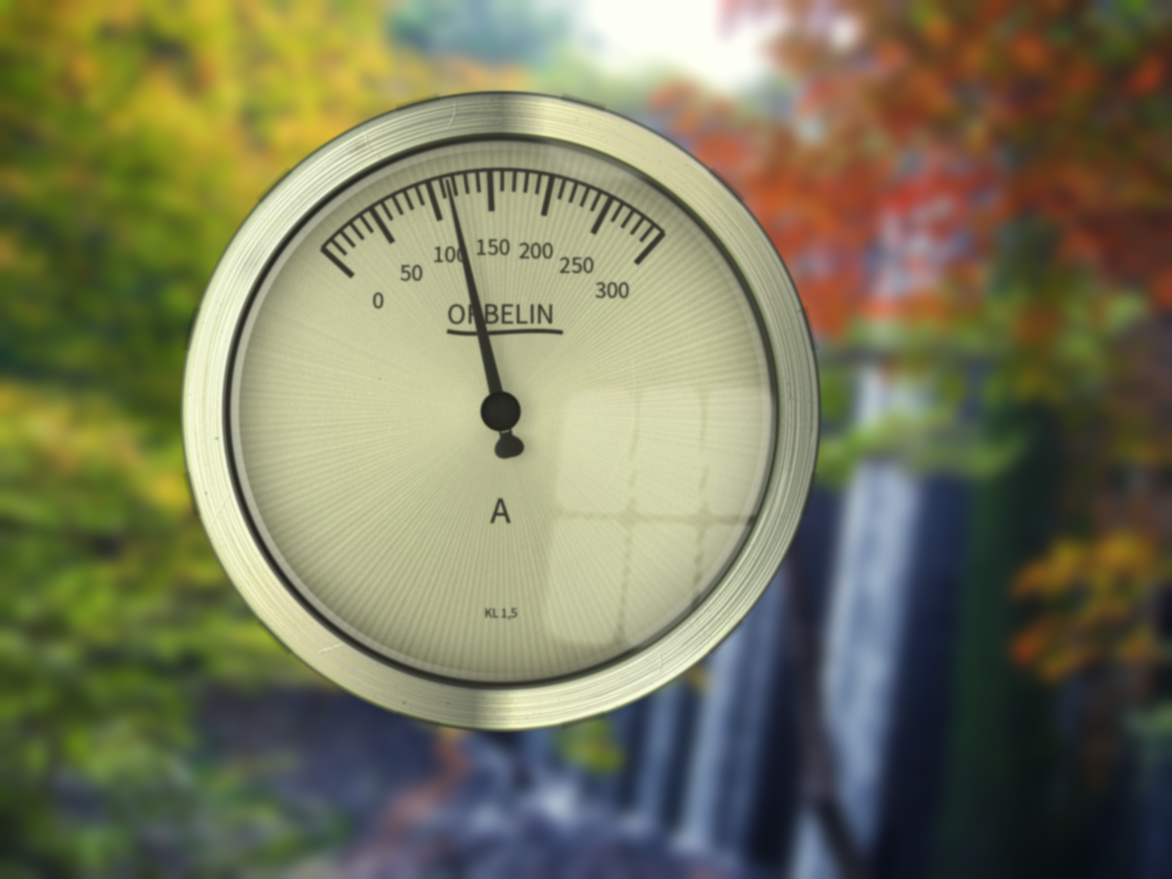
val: 115
